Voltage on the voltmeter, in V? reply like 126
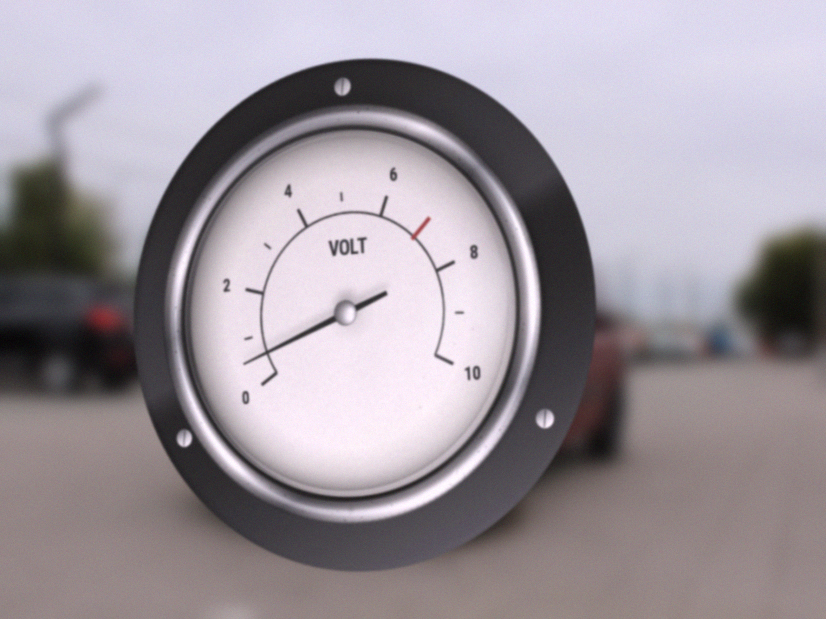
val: 0.5
